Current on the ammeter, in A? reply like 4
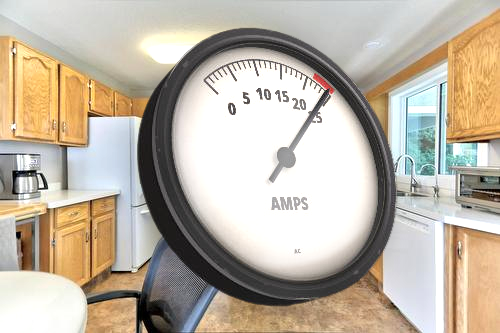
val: 24
